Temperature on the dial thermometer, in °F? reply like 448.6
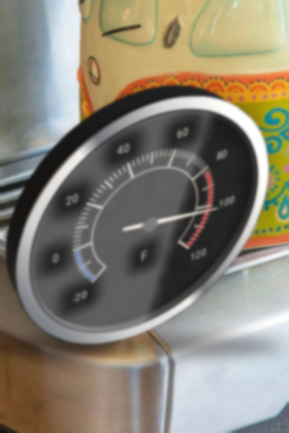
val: 100
